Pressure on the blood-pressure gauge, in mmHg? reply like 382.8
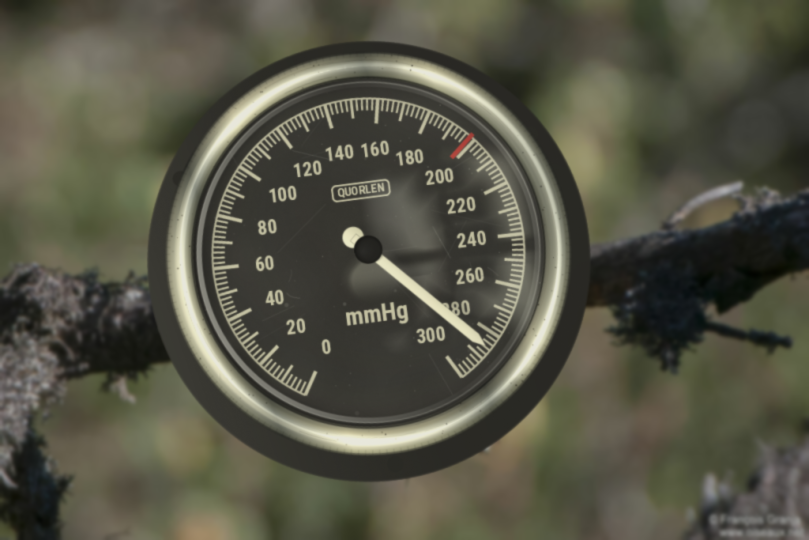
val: 286
